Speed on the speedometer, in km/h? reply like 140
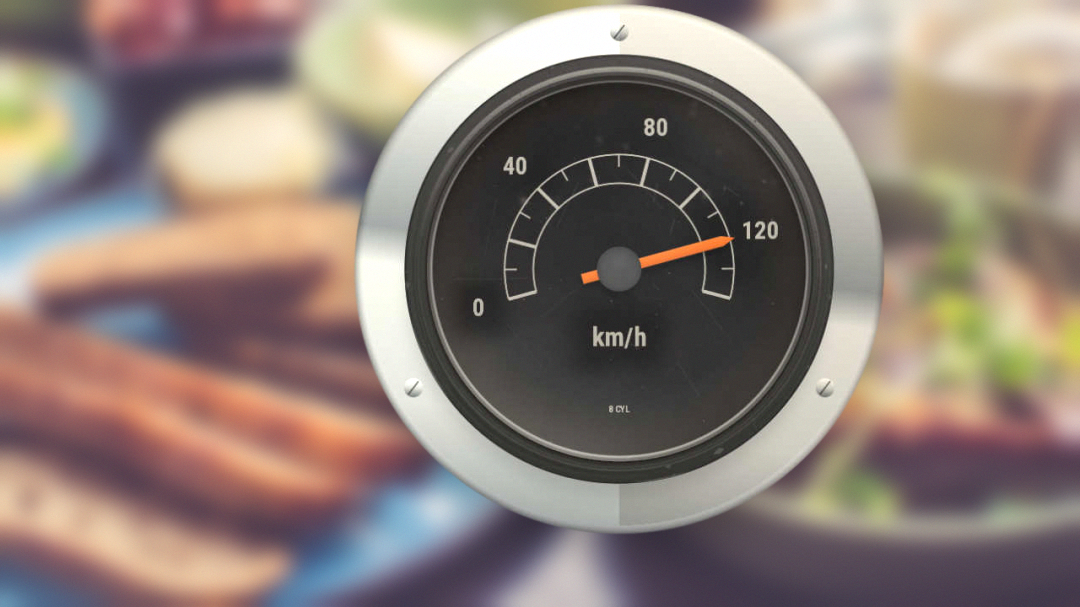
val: 120
